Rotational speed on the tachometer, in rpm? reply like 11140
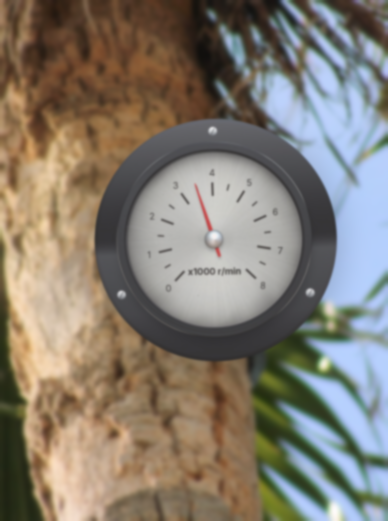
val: 3500
